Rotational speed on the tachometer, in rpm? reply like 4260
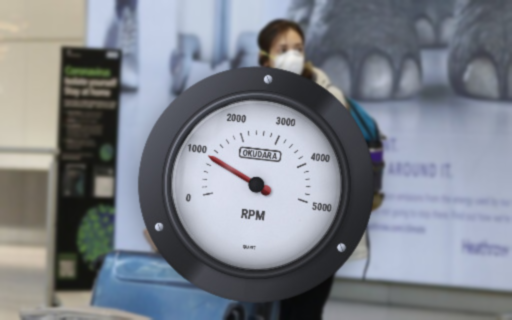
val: 1000
